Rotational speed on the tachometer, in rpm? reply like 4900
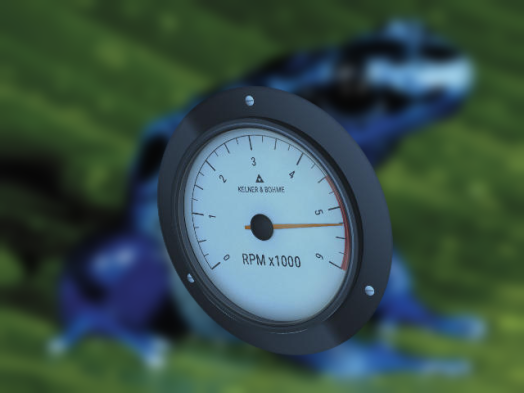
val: 5250
